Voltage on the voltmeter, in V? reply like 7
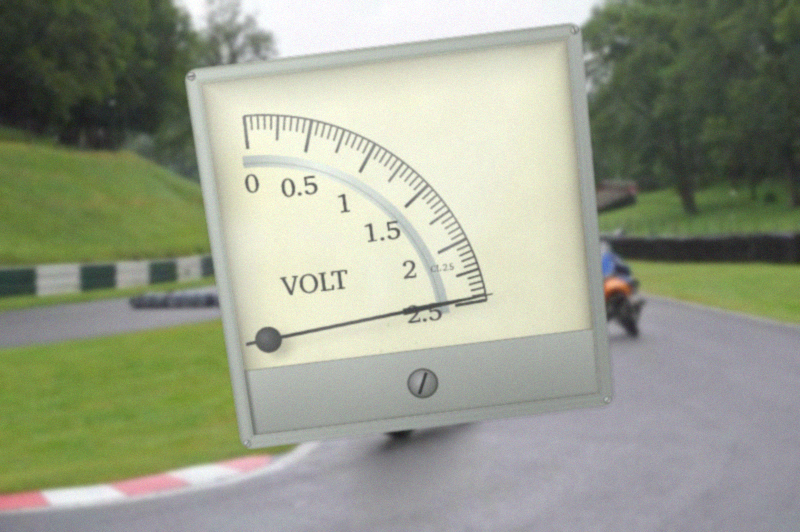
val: 2.45
